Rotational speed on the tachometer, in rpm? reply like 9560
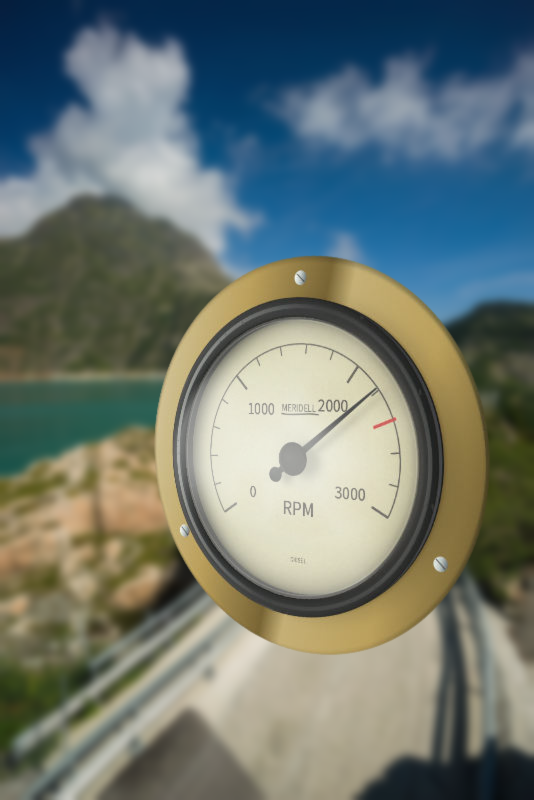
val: 2200
